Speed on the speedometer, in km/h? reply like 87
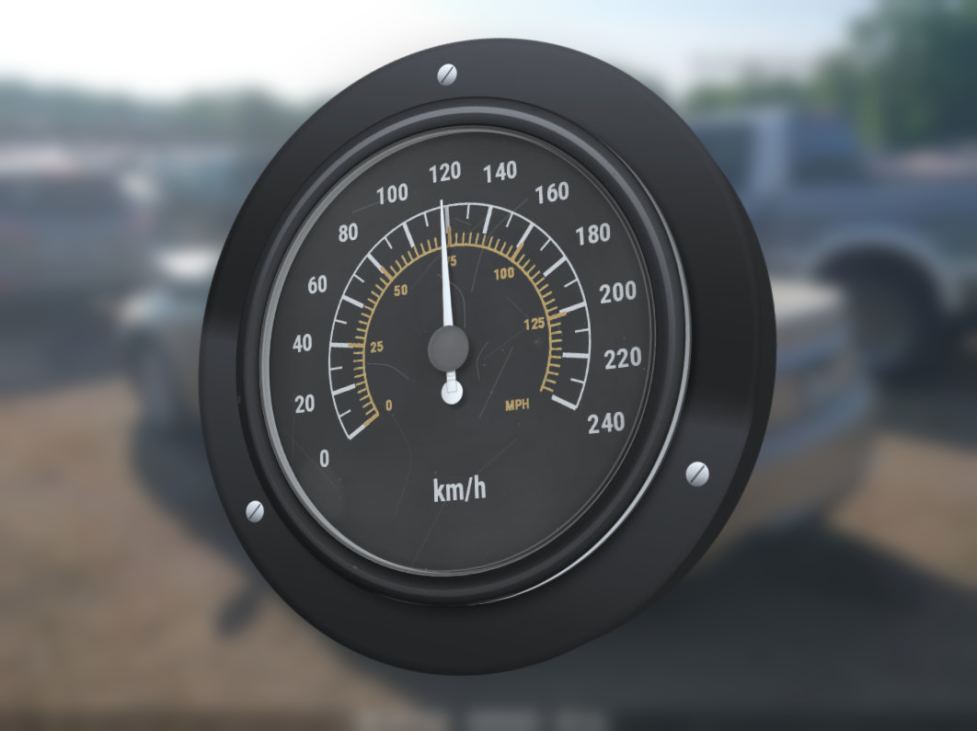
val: 120
